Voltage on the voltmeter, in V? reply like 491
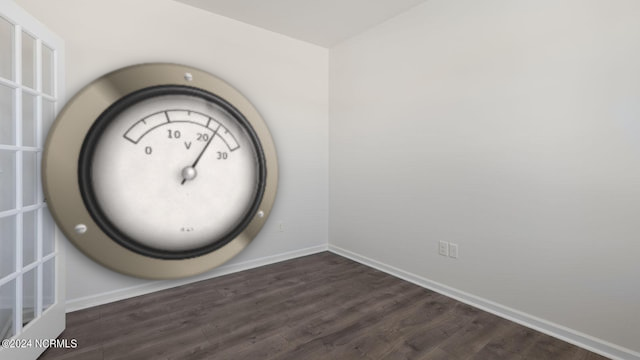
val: 22.5
